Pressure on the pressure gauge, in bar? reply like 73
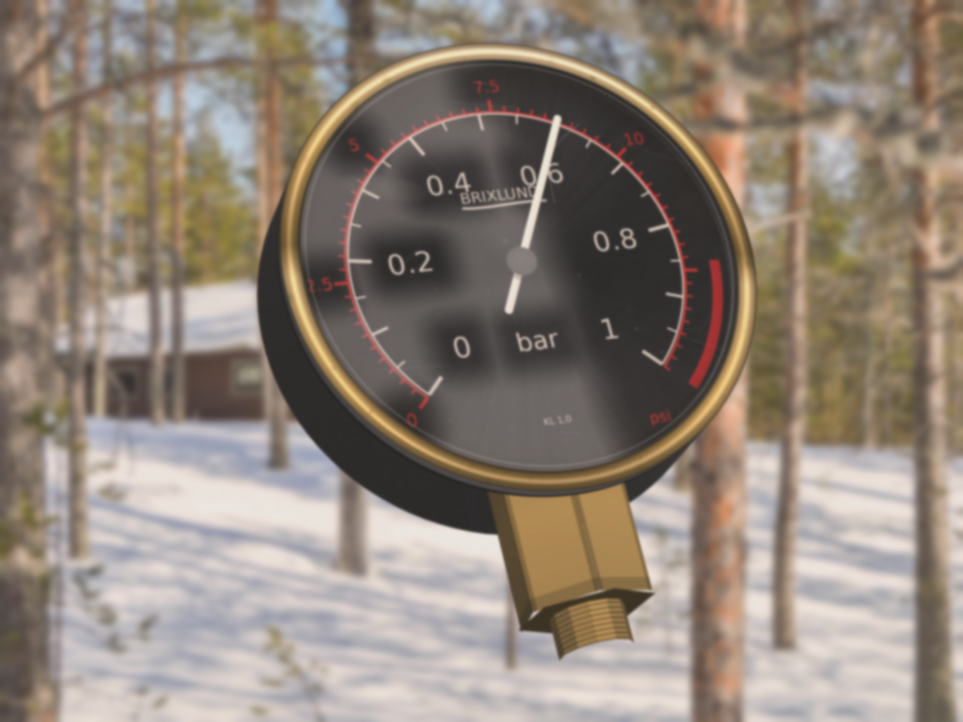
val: 0.6
